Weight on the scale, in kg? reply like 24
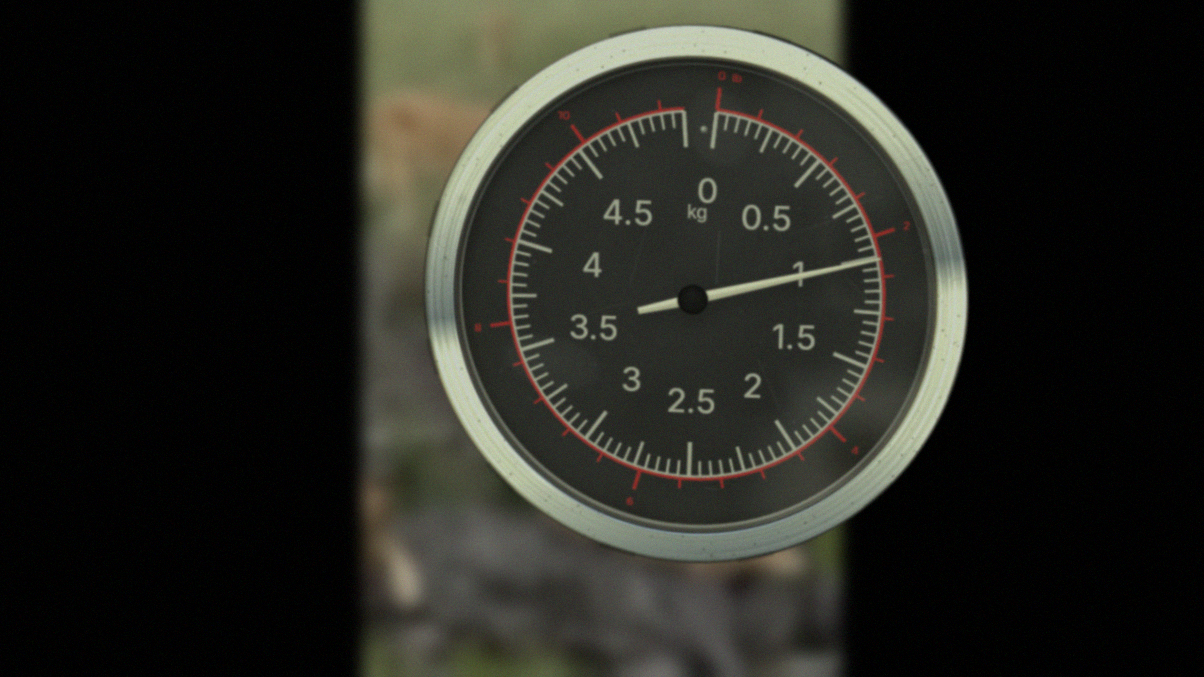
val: 1
